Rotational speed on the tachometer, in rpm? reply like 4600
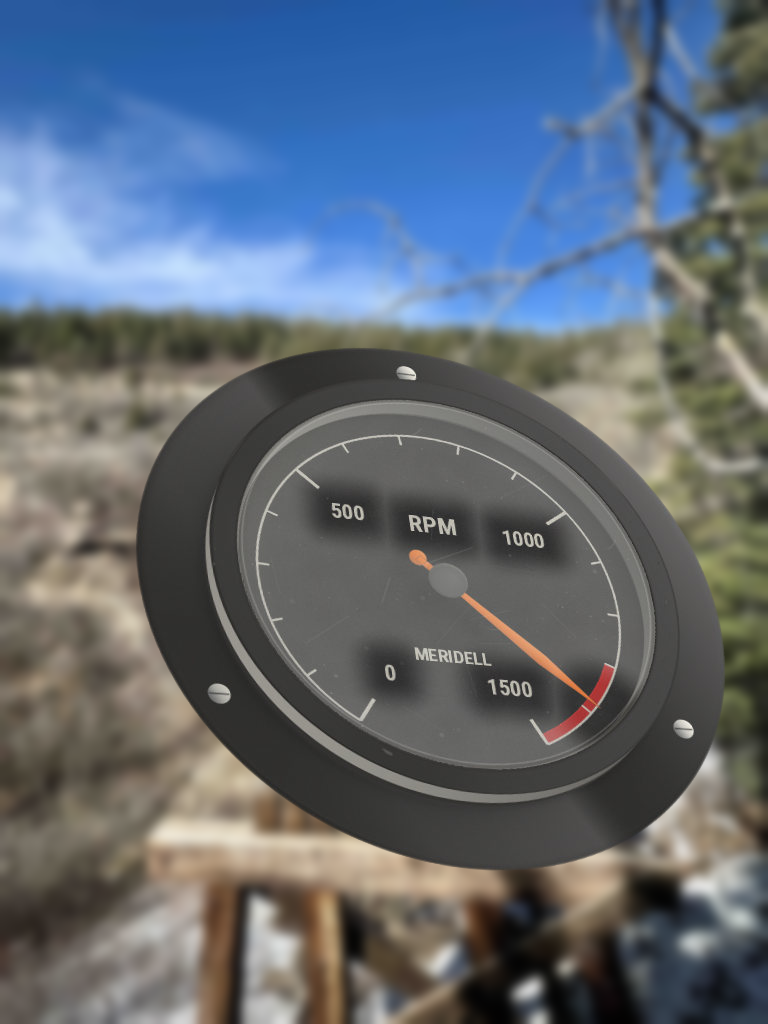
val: 1400
